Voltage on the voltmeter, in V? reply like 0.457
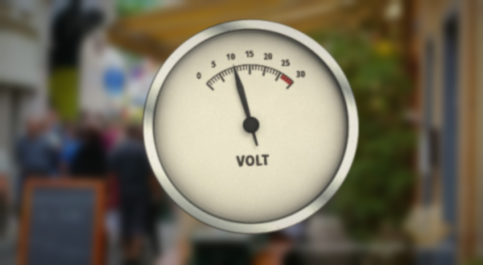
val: 10
